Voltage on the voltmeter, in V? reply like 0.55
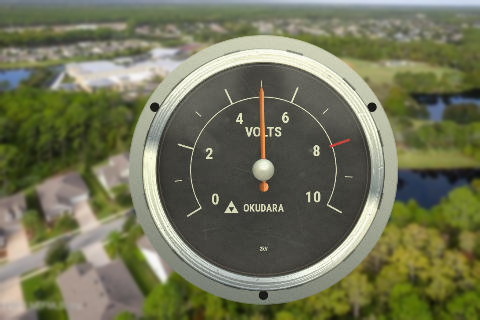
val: 5
